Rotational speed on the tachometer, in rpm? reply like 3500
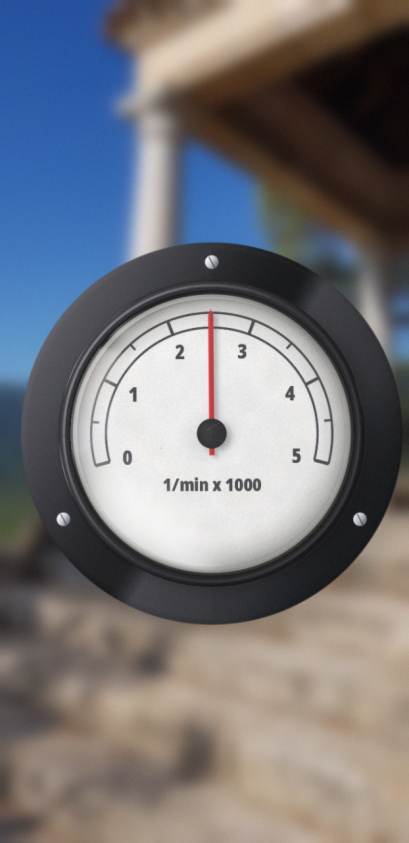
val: 2500
